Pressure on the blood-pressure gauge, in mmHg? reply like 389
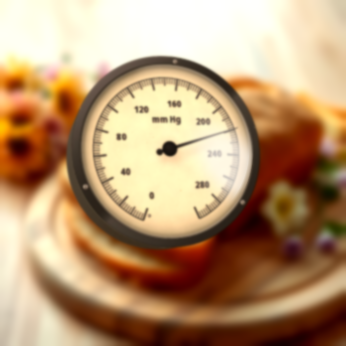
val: 220
